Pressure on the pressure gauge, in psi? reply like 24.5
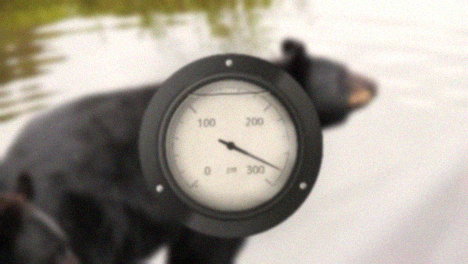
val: 280
